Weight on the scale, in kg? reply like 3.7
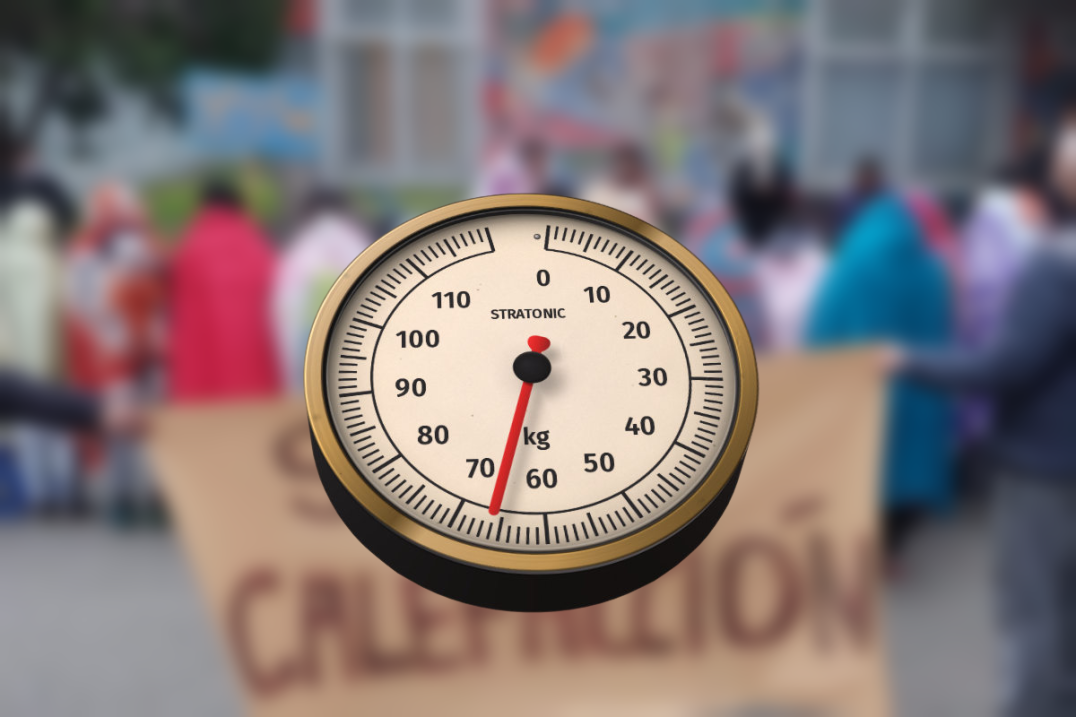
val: 66
